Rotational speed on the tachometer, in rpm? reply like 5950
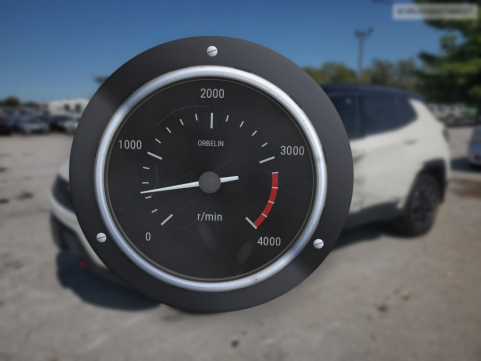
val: 500
